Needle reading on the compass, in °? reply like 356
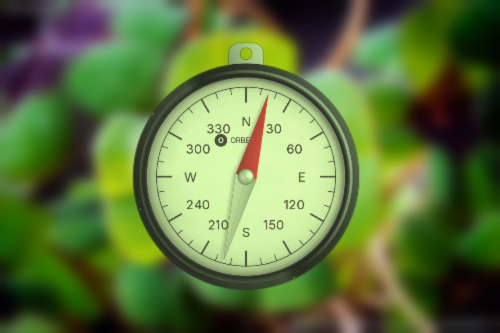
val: 15
